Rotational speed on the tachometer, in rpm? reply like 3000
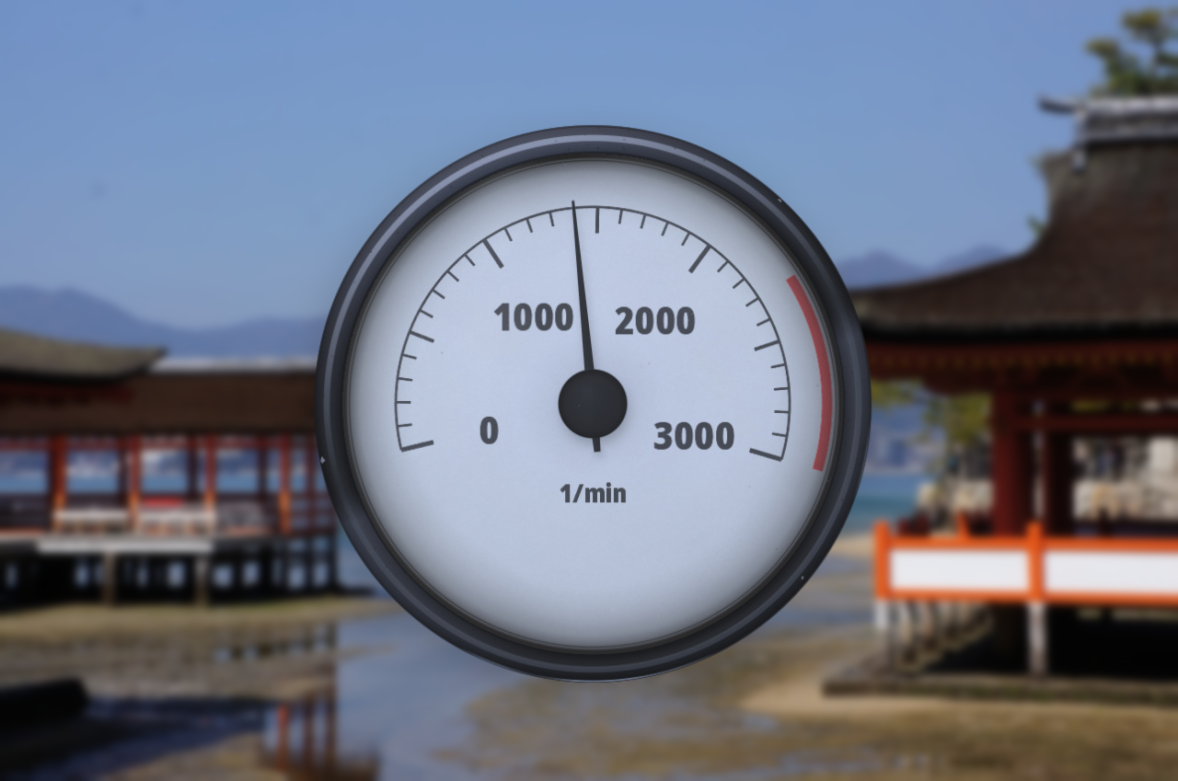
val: 1400
